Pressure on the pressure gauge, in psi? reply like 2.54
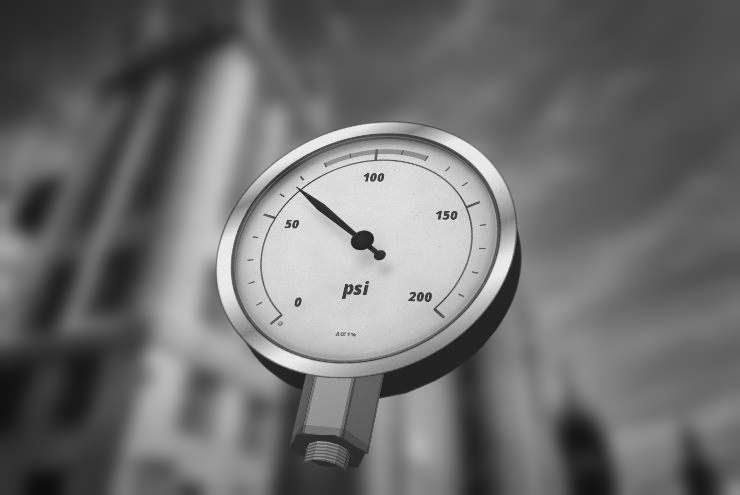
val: 65
